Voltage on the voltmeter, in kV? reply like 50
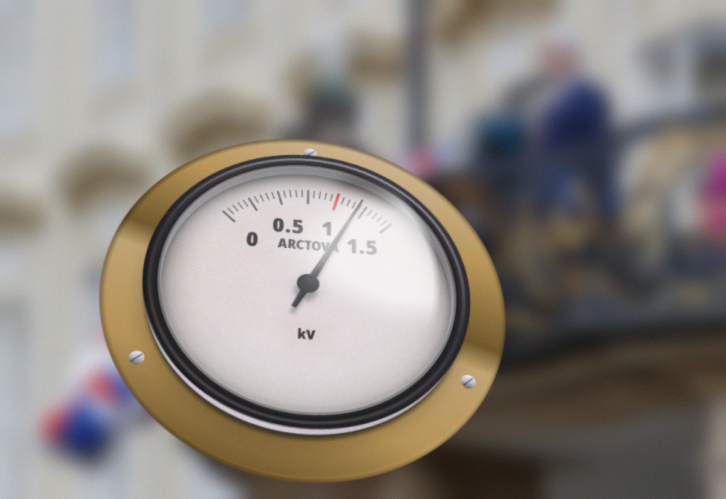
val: 1.2
